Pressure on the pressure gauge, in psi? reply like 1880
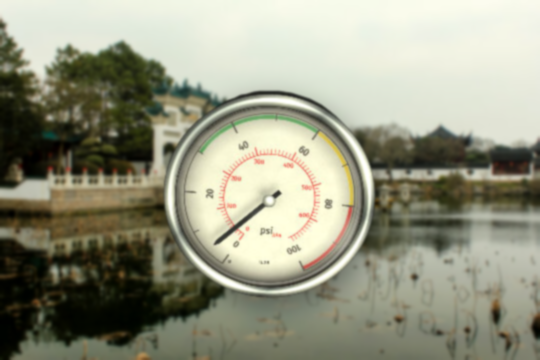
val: 5
